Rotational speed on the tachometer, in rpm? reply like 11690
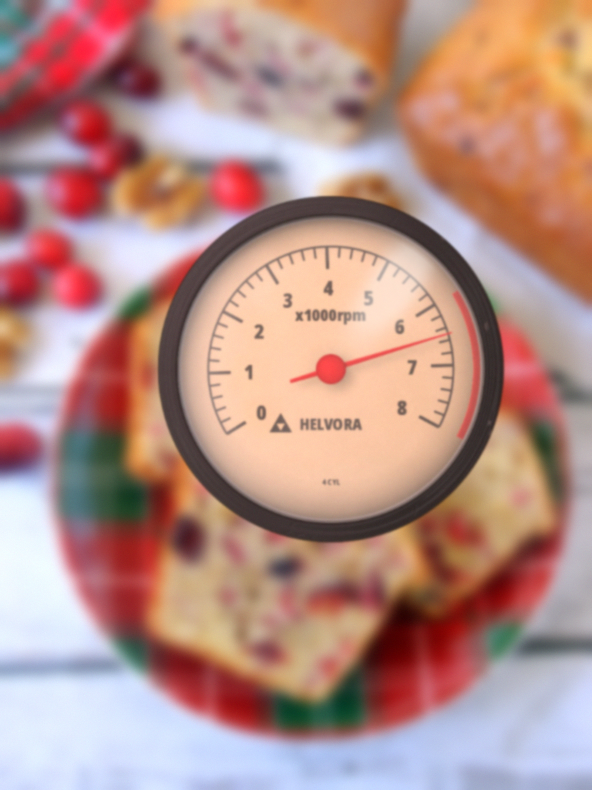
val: 6500
